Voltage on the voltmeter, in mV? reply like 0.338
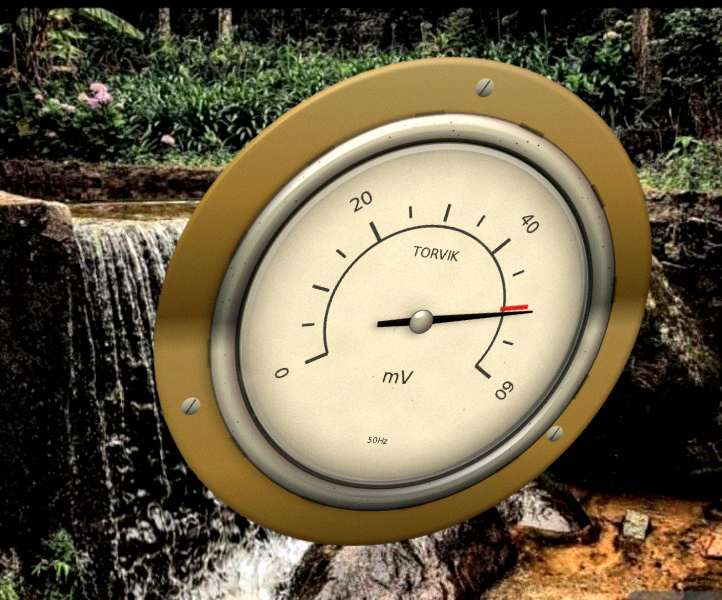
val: 50
